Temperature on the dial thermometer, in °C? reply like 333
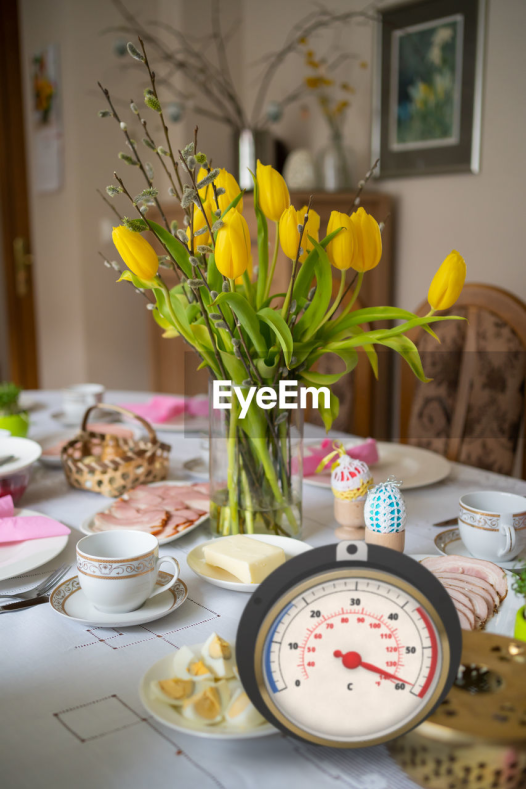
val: 58
